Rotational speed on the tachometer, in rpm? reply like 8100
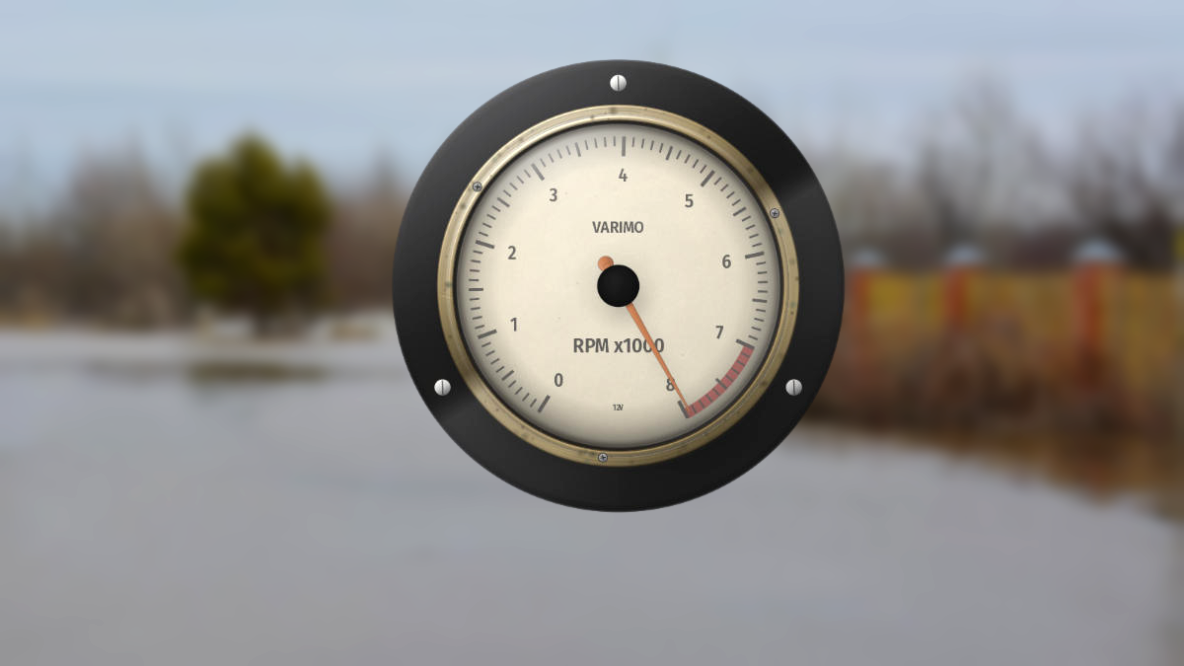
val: 7950
